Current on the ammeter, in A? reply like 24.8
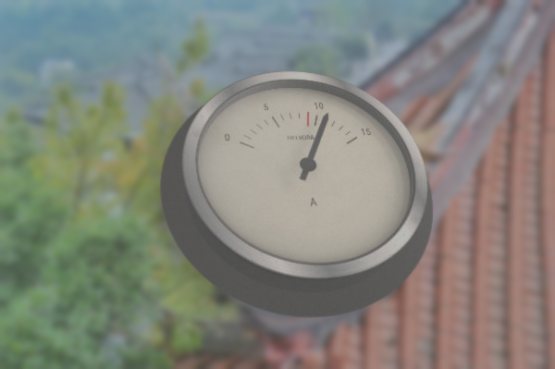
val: 11
